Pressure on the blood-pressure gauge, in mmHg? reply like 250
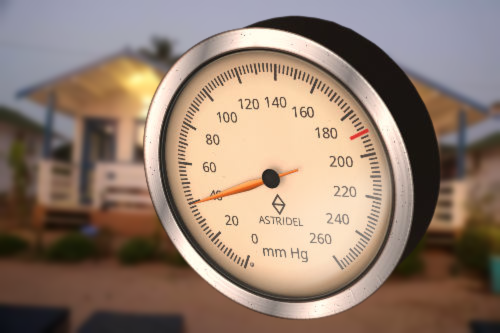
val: 40
